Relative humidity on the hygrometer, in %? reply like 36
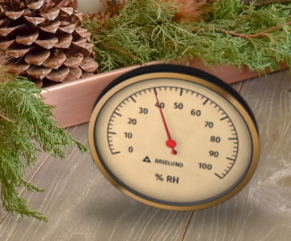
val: 40
